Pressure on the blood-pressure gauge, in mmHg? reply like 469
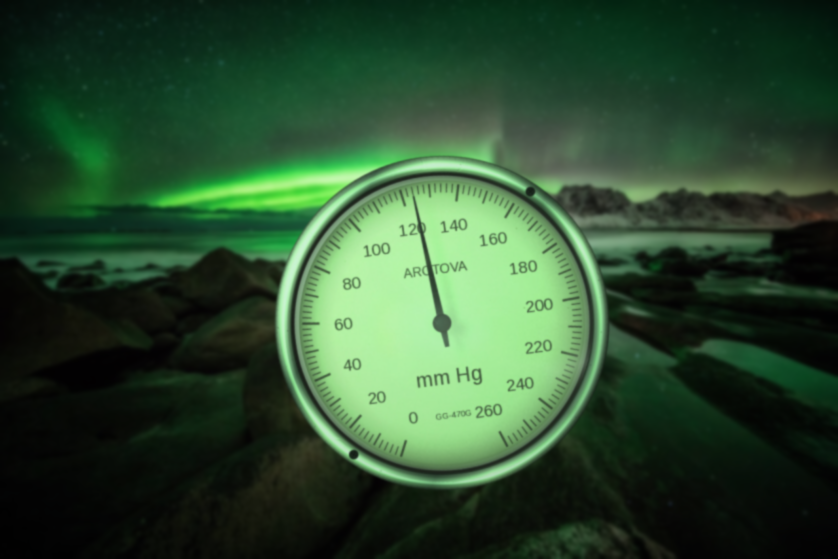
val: 124
